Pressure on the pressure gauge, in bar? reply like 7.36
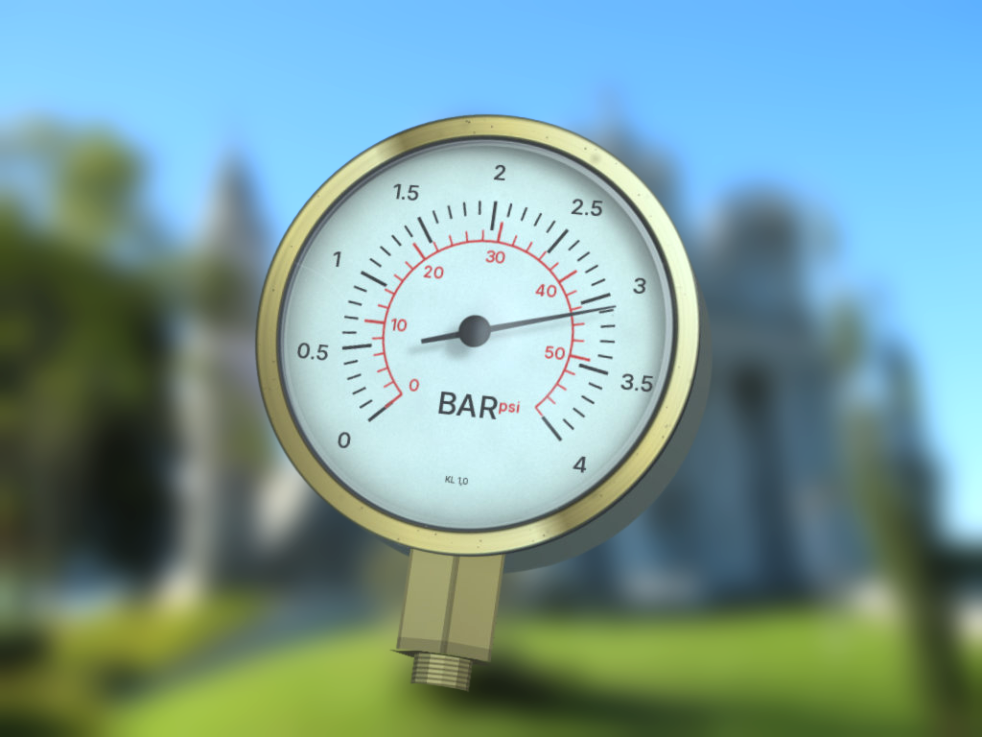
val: 3.1
